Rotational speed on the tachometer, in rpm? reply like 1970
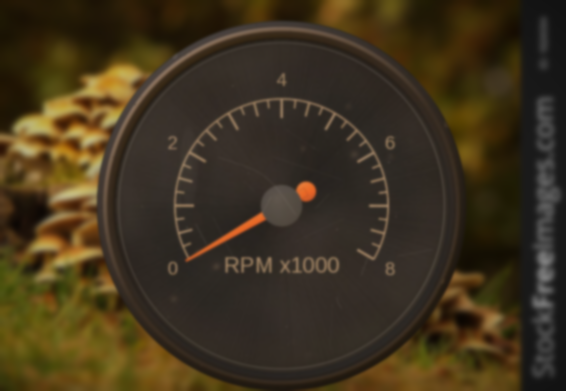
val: 0
